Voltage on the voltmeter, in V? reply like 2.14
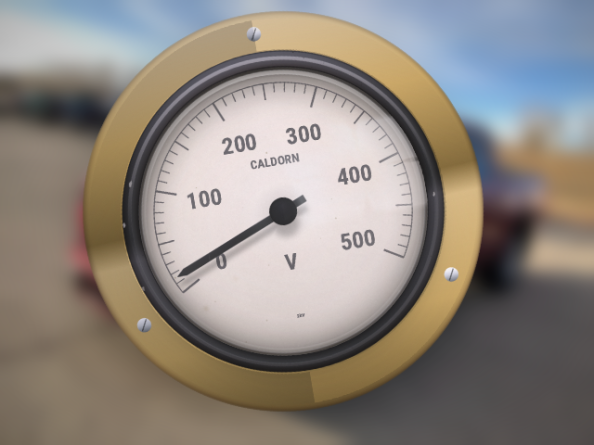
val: 15
